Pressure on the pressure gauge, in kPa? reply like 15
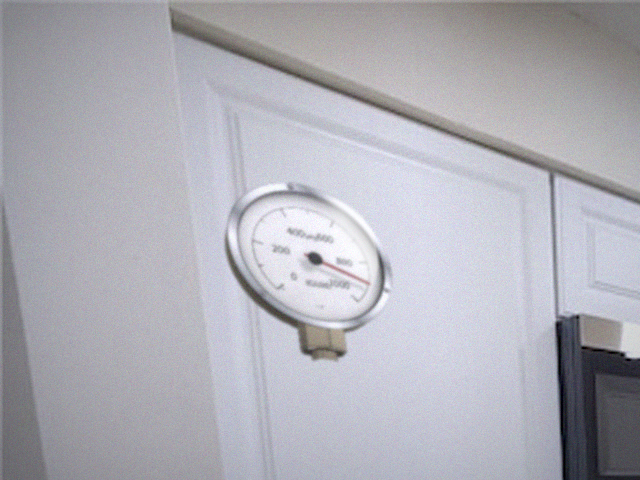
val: 900
